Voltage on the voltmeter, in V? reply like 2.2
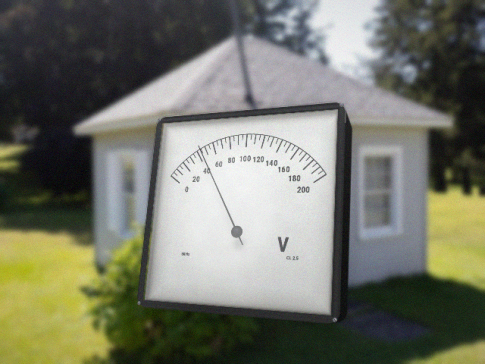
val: 45
